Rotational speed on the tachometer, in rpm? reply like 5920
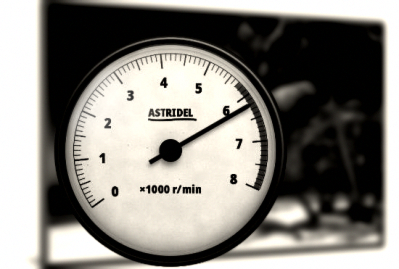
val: 6200
